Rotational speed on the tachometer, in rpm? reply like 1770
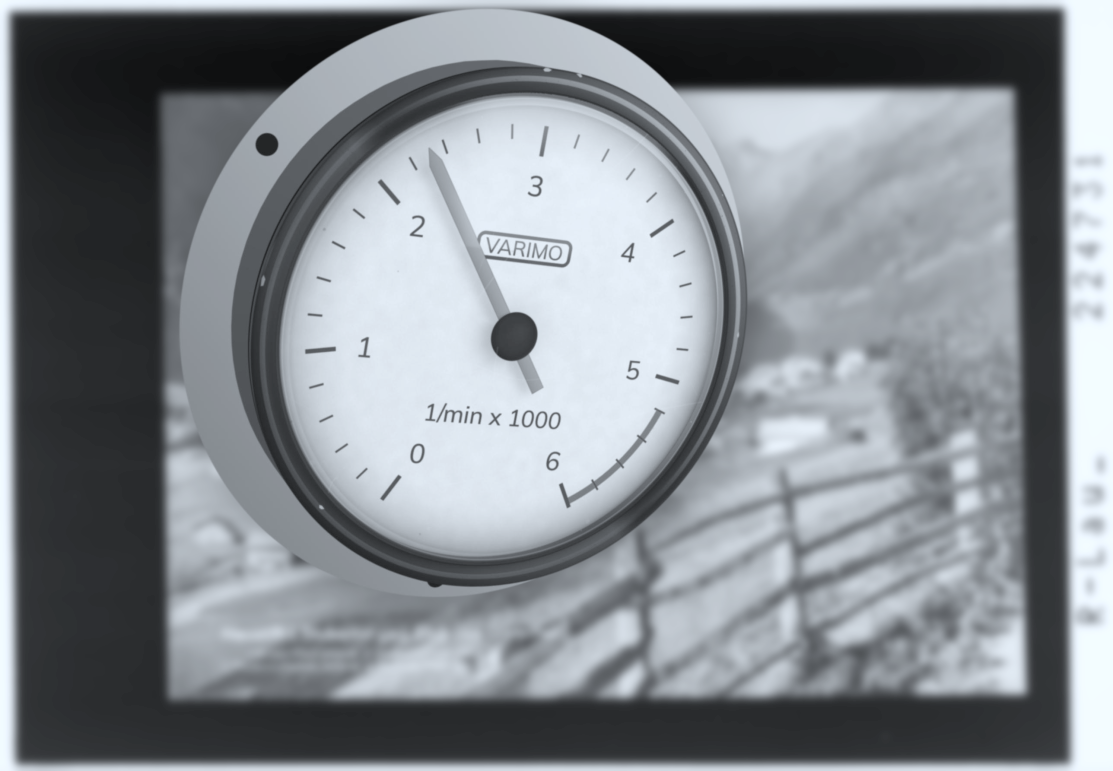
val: 2300
